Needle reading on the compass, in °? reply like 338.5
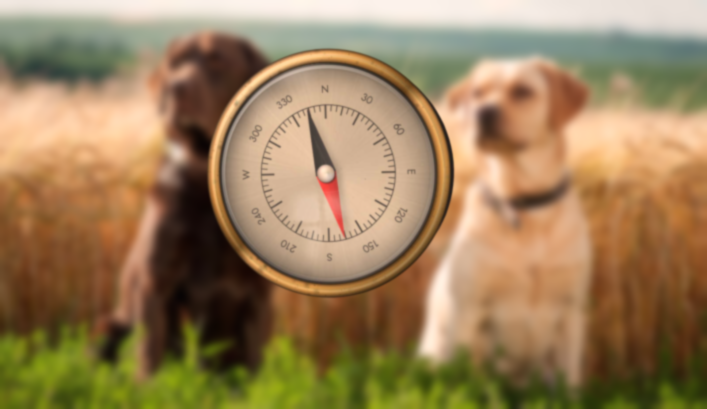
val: 165
